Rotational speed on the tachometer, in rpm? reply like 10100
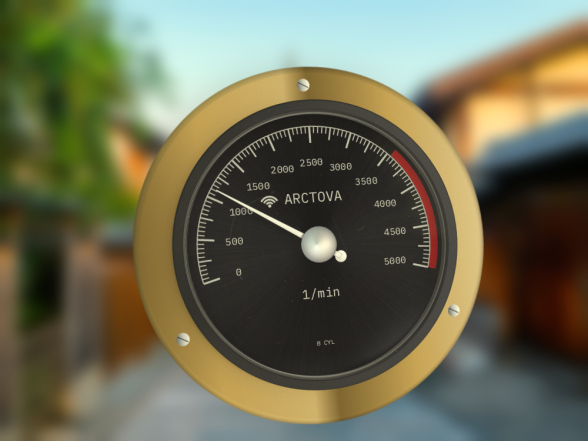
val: 1100
